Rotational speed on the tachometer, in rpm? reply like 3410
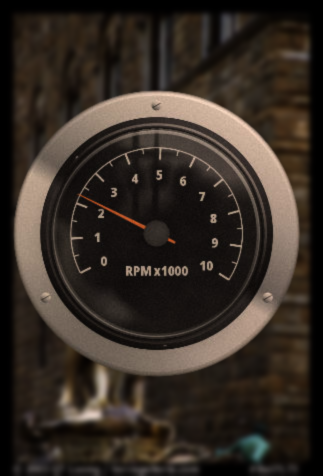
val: 2250
